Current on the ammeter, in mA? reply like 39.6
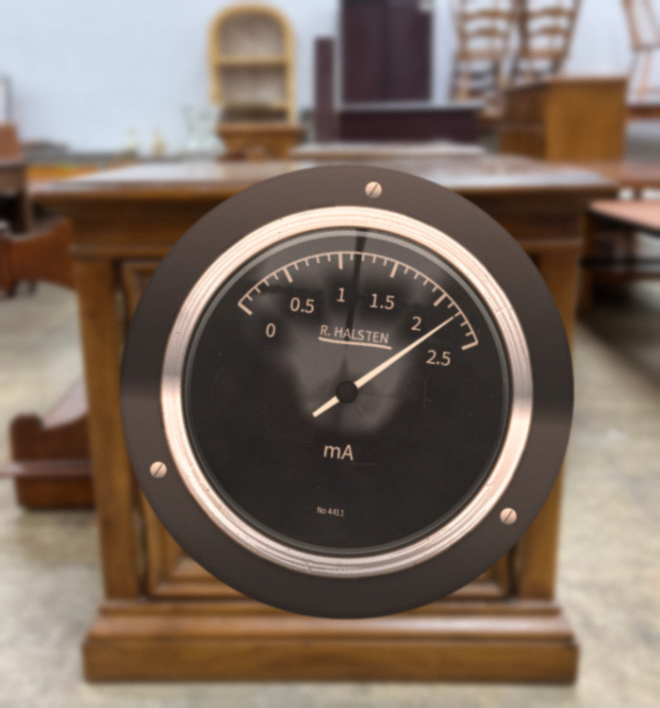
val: 2.2
